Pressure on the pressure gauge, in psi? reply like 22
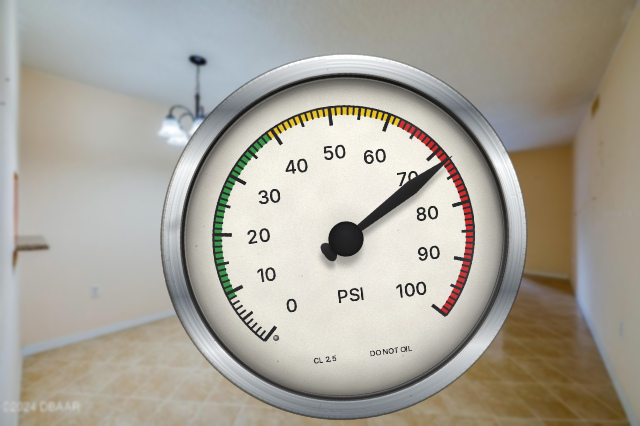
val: 72
